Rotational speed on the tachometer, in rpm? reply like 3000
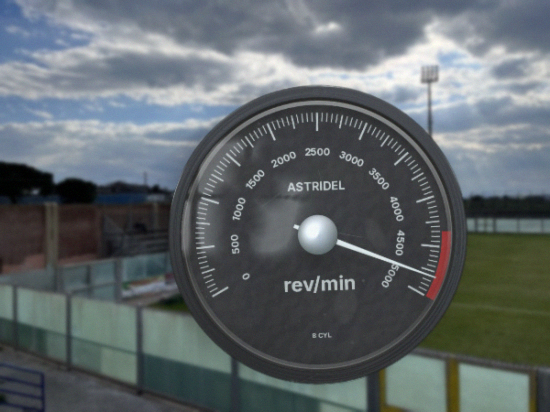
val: 4800
